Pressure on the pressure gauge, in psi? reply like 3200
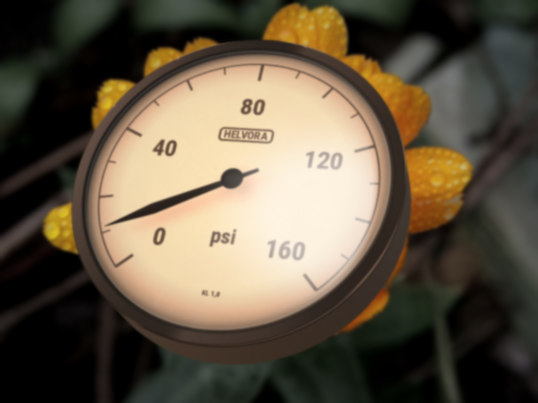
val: 10
